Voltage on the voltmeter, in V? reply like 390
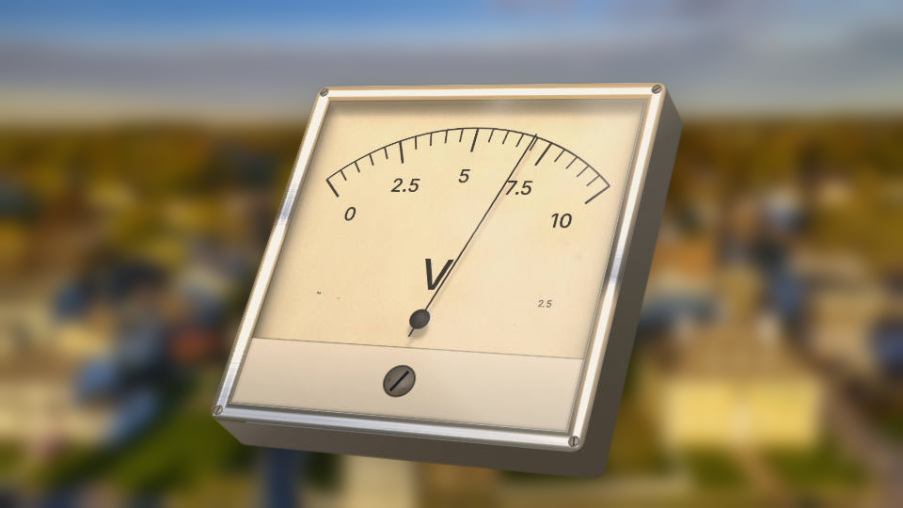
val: 7
